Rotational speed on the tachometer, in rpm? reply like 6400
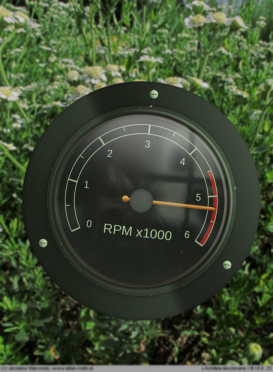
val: 5250
